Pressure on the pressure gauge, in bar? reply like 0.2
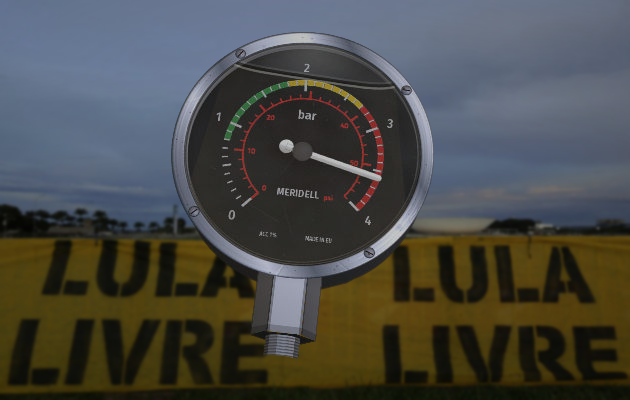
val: 3.6
